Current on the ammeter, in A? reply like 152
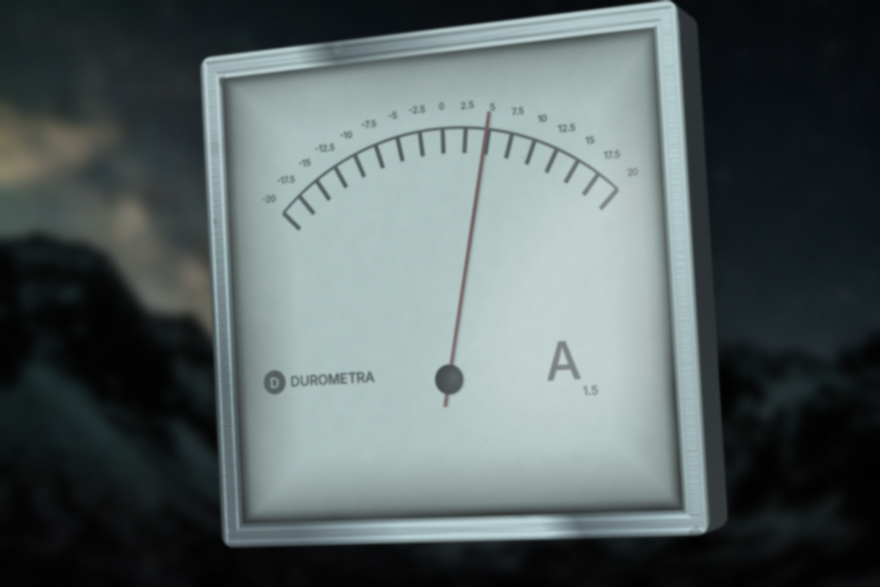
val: 5
